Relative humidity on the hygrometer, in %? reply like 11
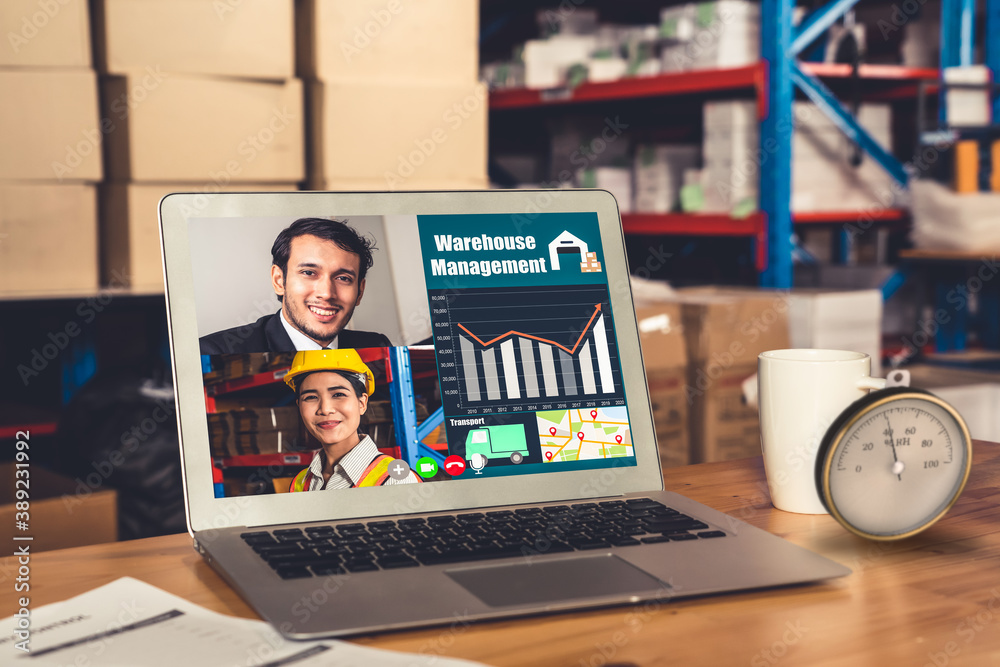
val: 40
